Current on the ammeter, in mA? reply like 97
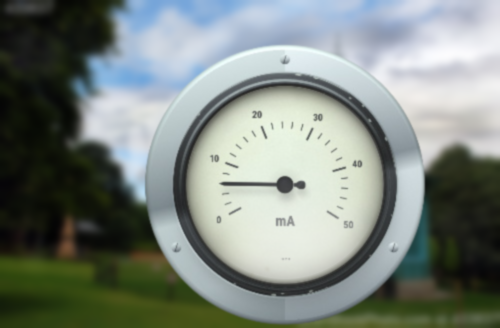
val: 6
